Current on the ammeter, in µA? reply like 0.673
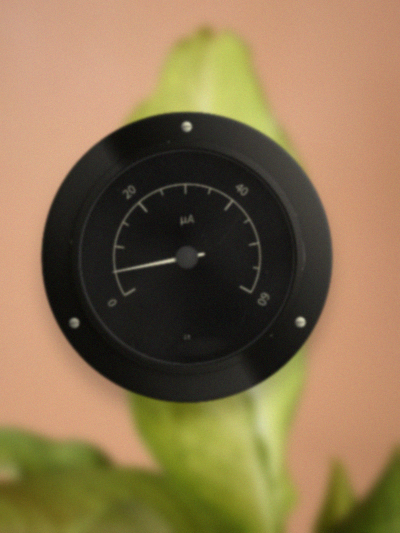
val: 5
